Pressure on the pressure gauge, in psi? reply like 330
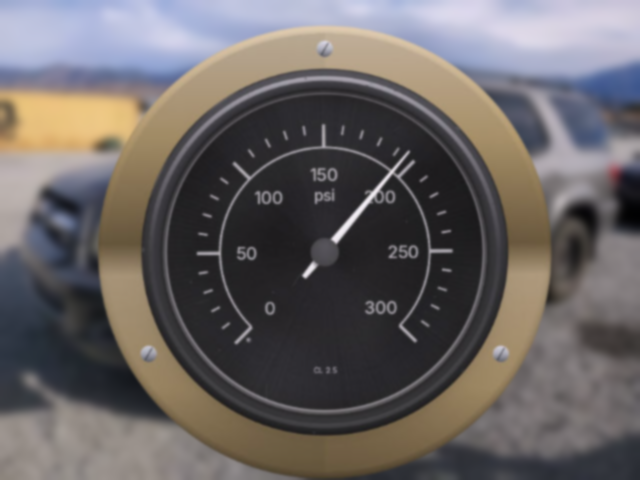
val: 195
